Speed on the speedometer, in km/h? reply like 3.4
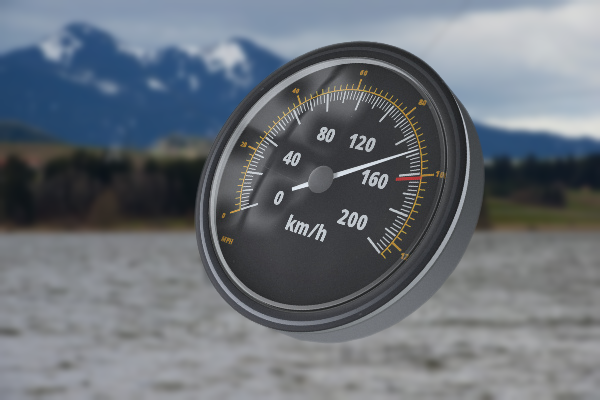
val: 150
